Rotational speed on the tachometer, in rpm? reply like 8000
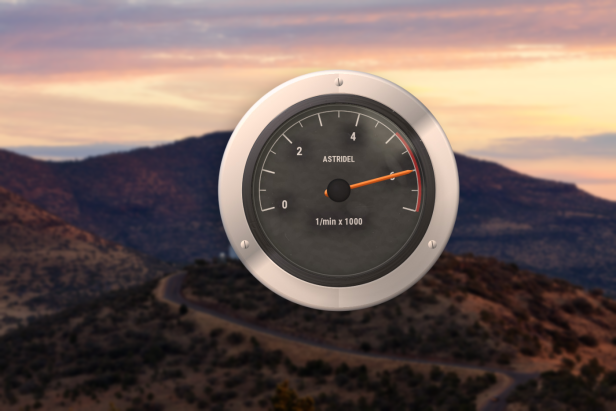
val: 6000
